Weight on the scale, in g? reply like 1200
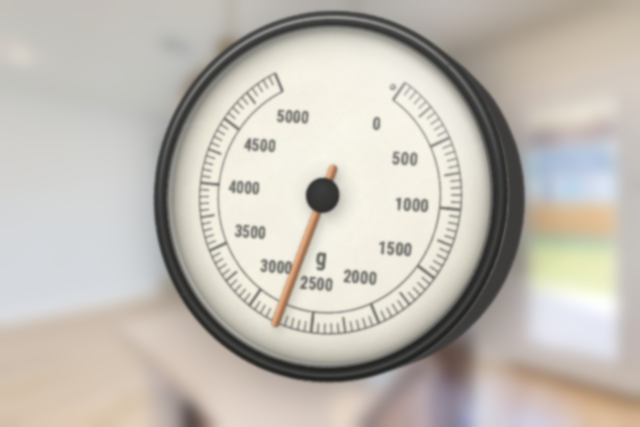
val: 2750
